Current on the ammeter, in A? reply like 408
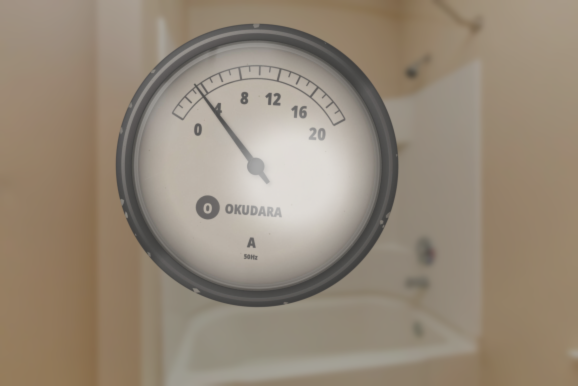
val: 3.5
